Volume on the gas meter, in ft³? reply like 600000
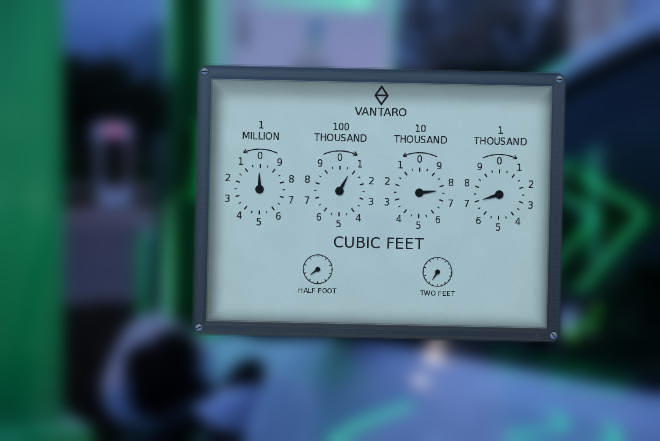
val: 7700
